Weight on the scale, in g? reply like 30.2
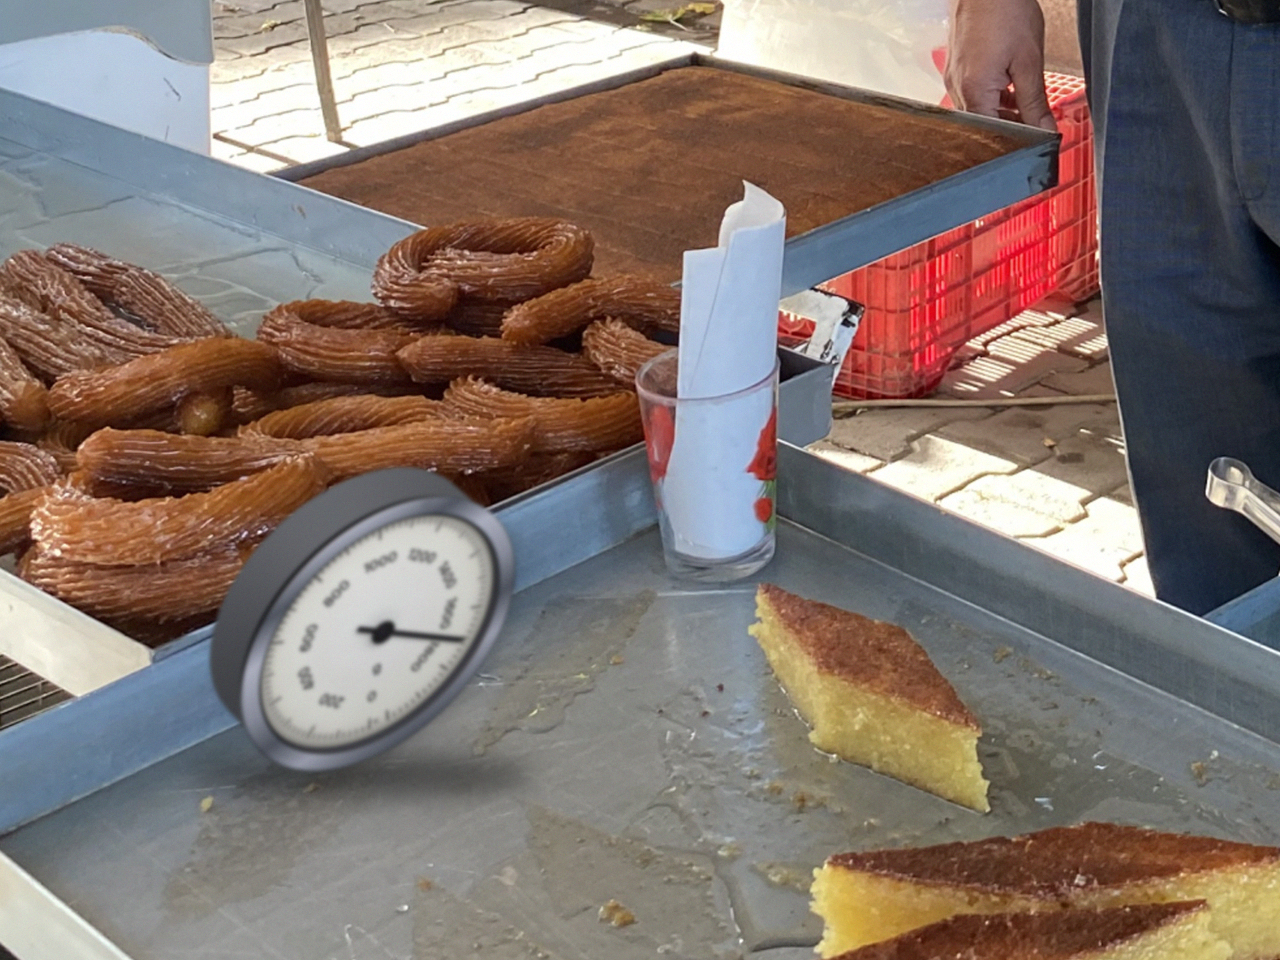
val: 1700
